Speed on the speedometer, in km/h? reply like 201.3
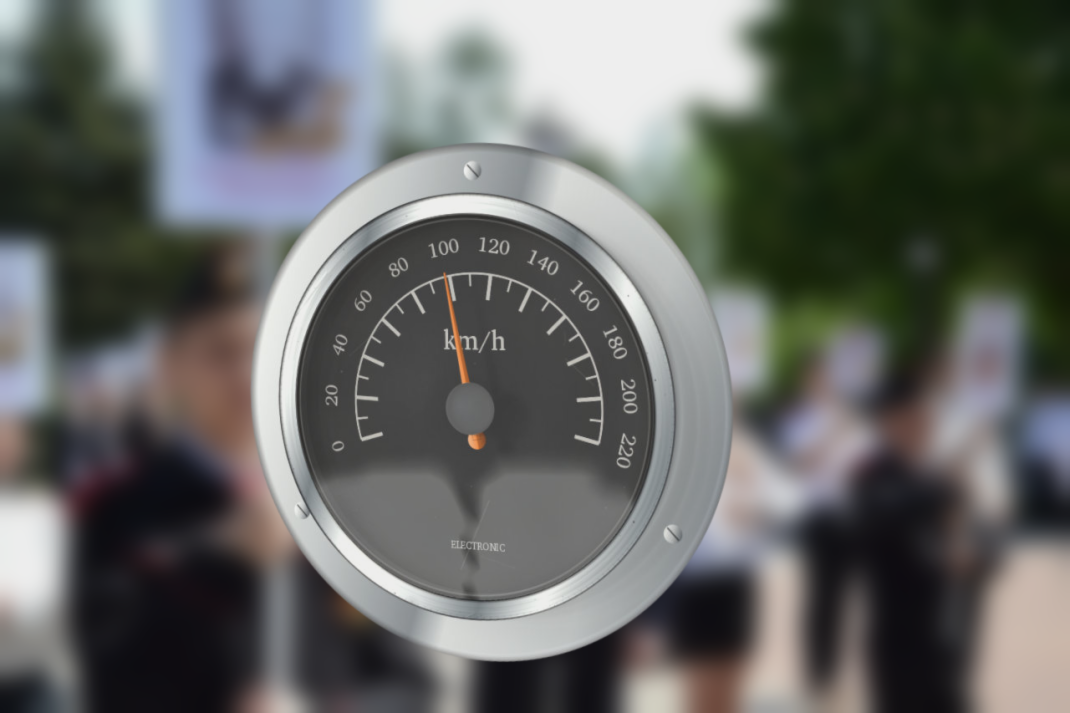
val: 100
